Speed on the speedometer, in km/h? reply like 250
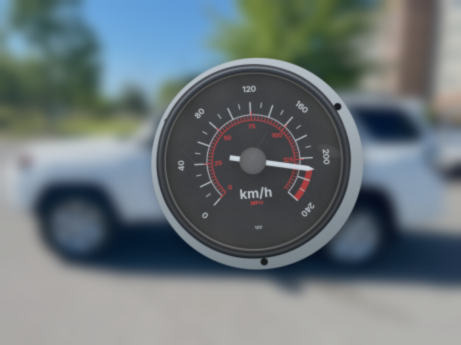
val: 210
